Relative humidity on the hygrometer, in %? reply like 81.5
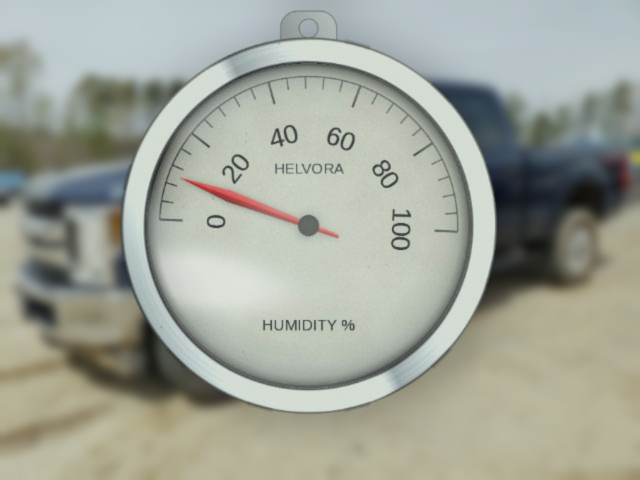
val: 10
